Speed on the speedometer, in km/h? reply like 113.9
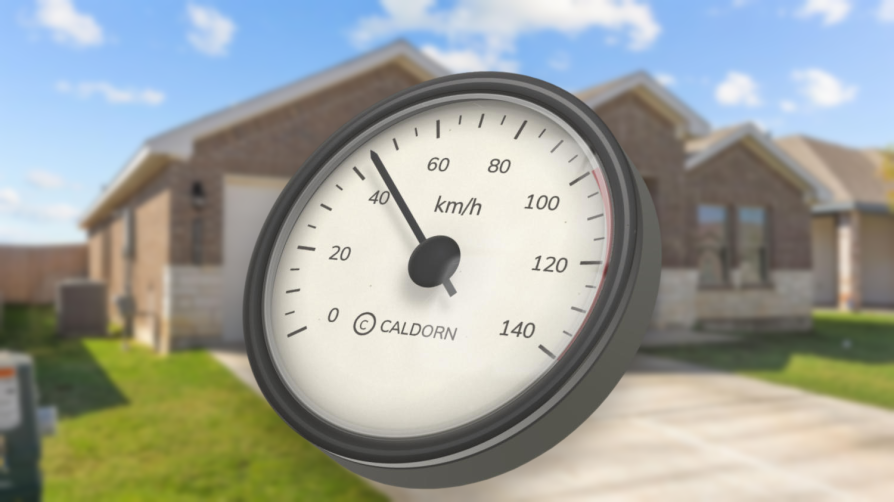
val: 45
